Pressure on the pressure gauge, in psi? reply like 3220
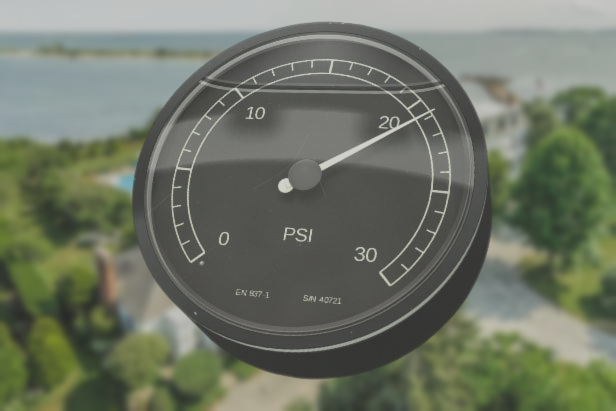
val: 21
